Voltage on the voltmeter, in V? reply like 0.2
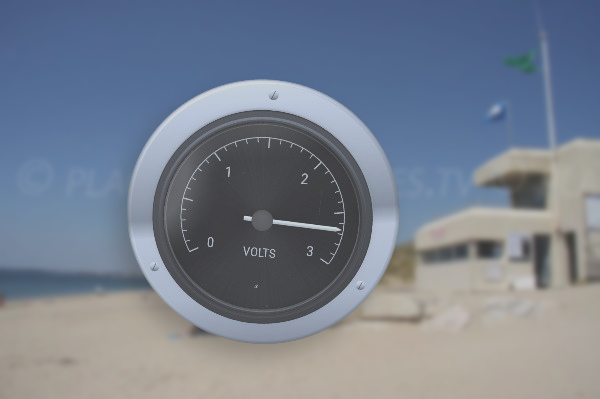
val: 2.65
